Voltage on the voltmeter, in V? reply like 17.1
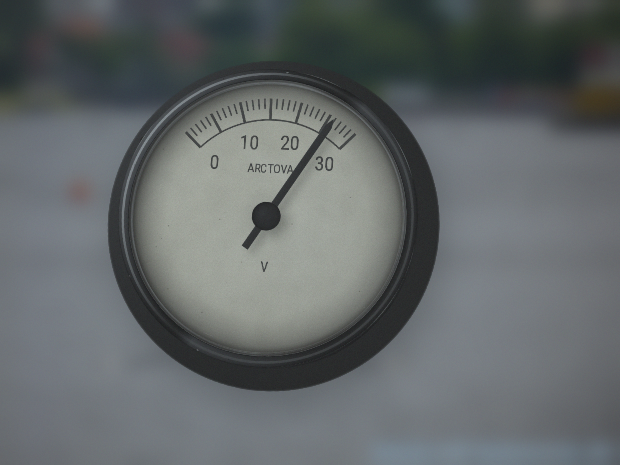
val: 26
